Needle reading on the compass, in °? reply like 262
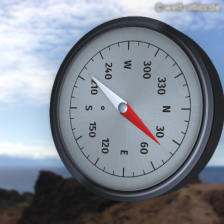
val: 40
